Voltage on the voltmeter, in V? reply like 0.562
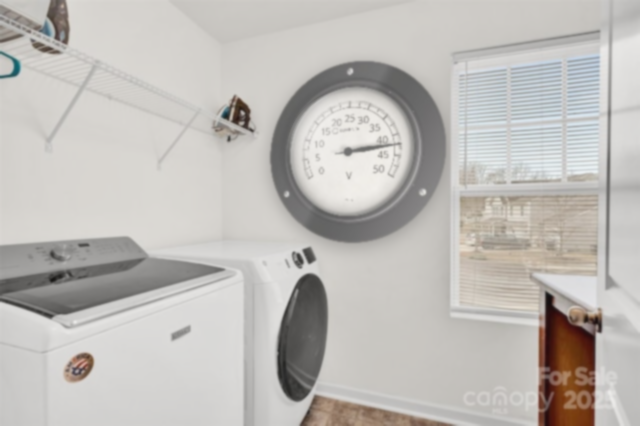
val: 42.5
